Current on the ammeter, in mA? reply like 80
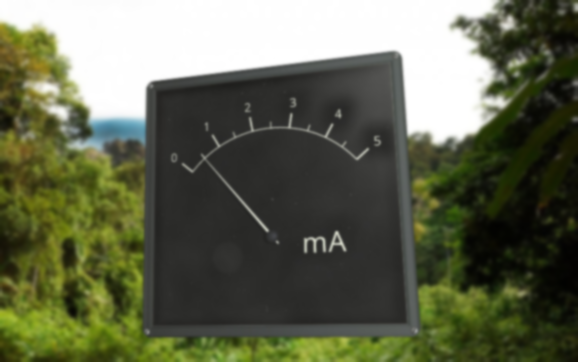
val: 0.5
